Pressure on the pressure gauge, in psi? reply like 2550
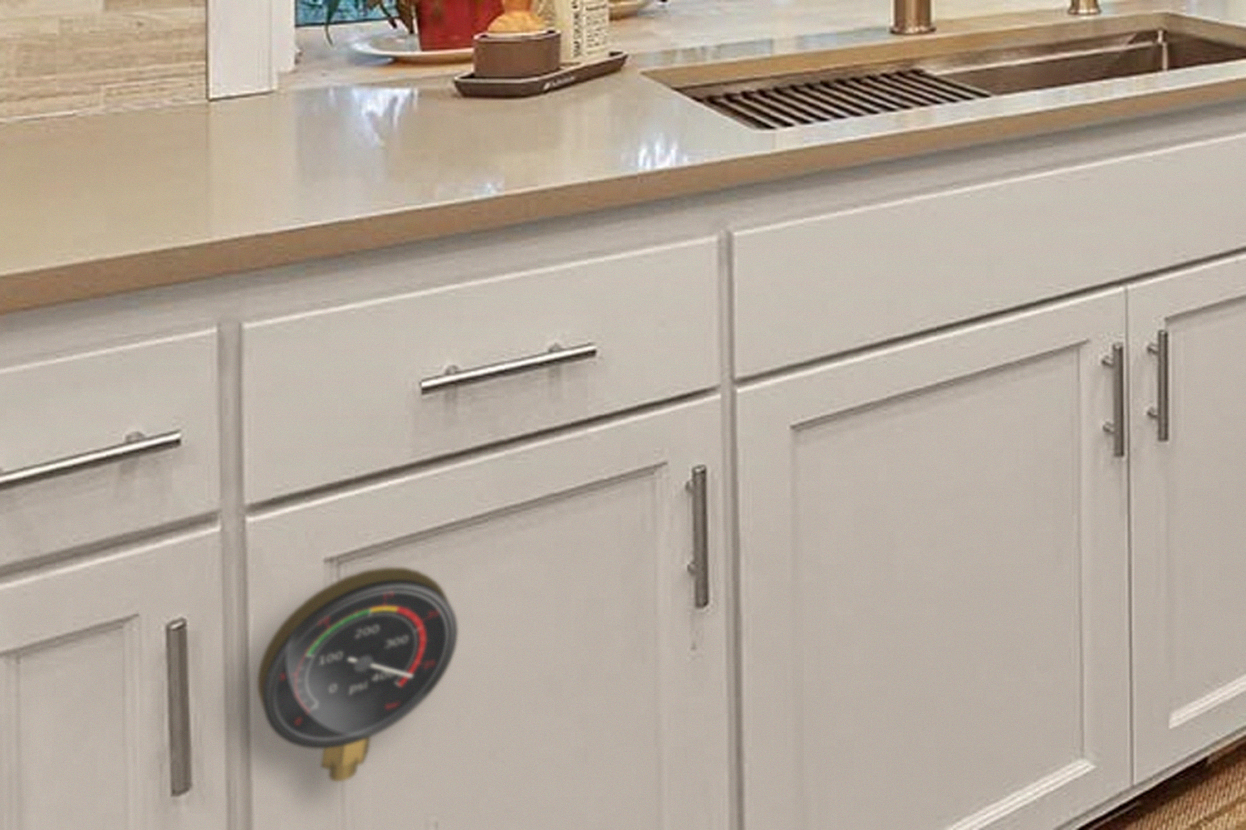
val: 380
